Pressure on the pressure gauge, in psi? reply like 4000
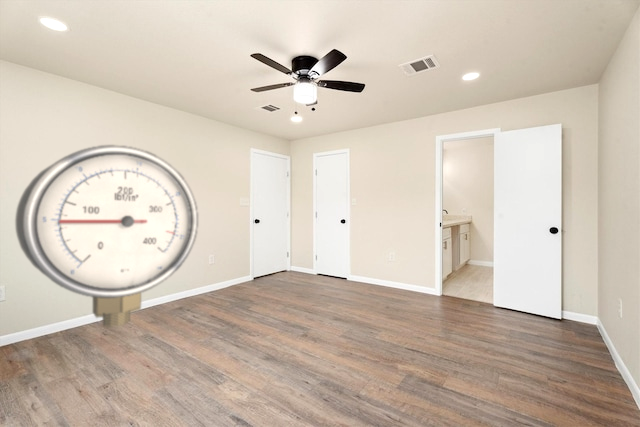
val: 70
